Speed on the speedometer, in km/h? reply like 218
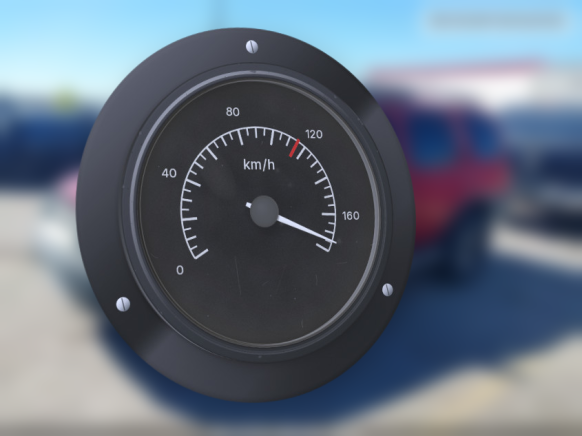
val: 175
